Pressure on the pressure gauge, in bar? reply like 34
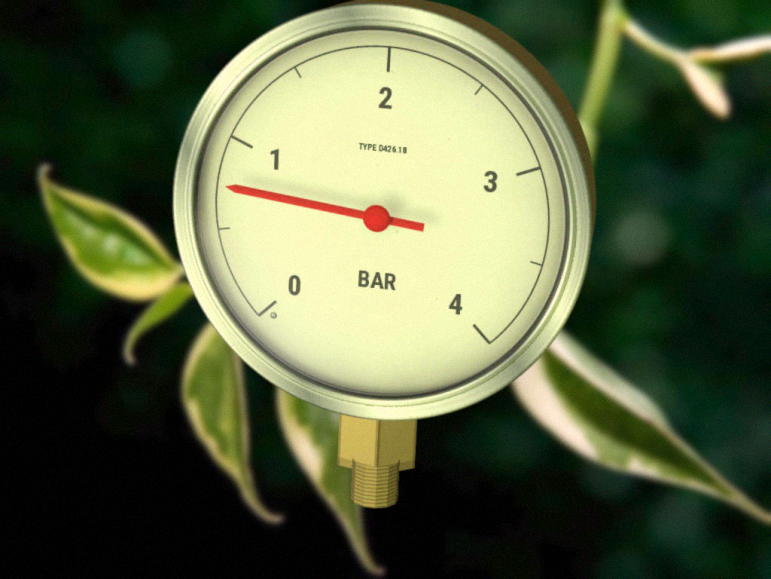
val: 0.75
